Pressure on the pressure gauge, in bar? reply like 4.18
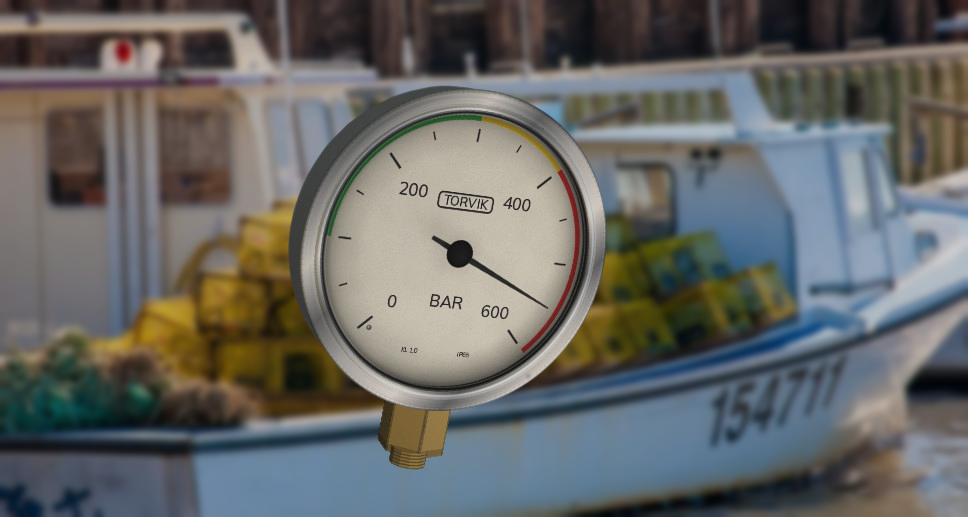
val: 550
